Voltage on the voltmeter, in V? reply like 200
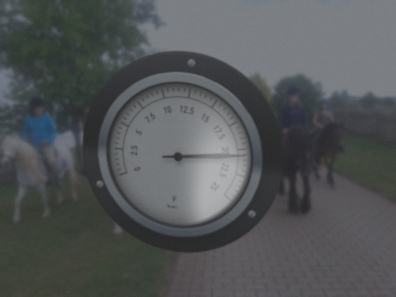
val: 20.5
